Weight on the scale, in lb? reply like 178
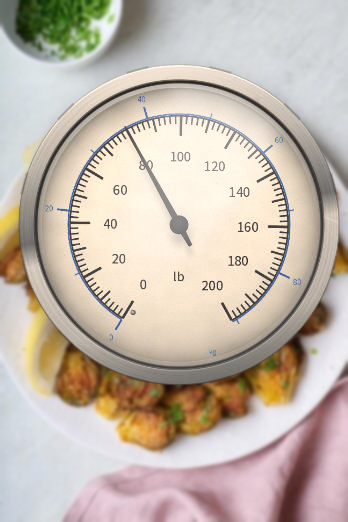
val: 80
